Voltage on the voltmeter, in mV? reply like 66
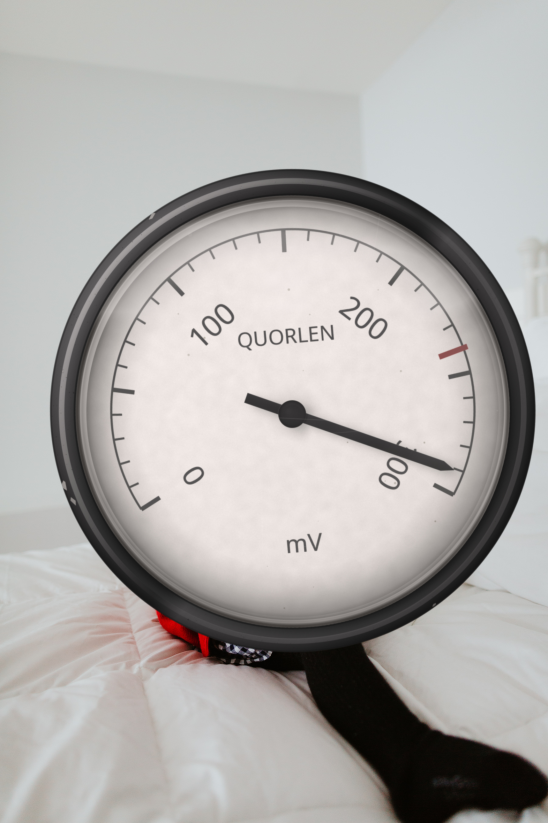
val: 290
